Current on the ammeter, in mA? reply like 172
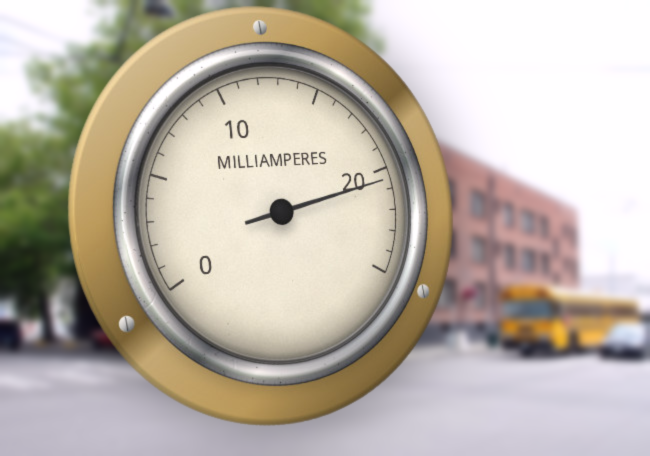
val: 20.5
